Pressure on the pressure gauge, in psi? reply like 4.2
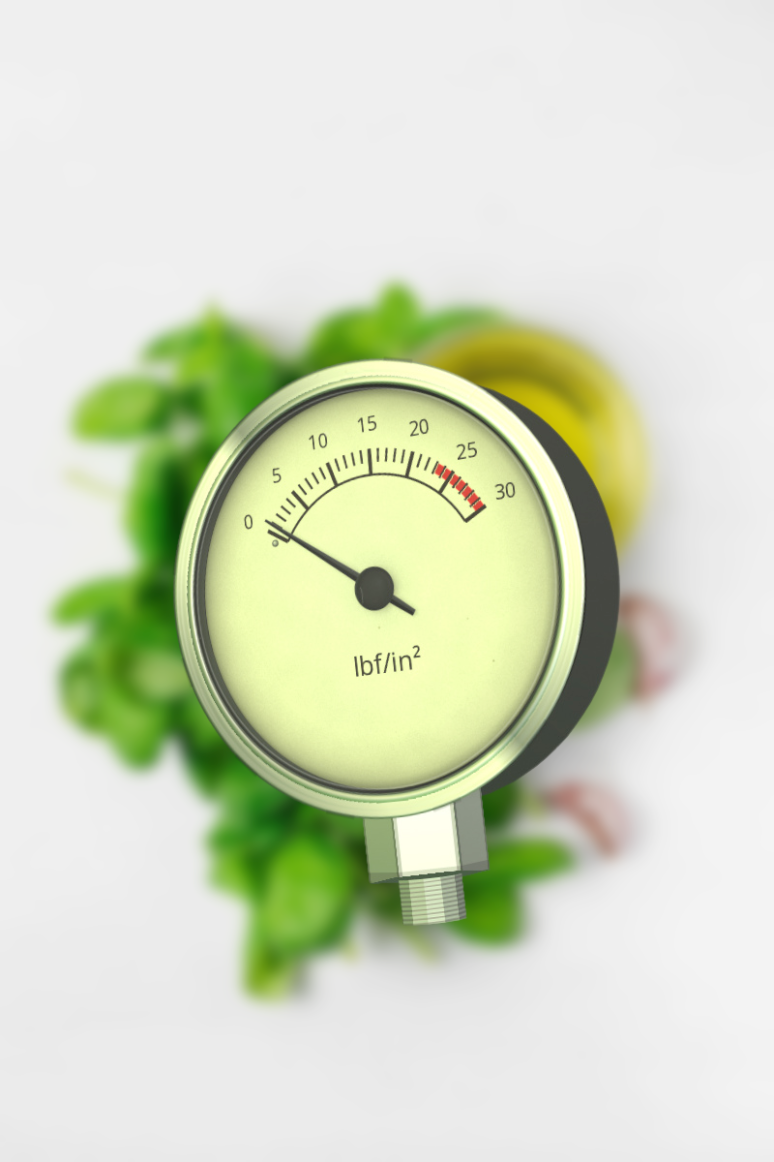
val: 1
